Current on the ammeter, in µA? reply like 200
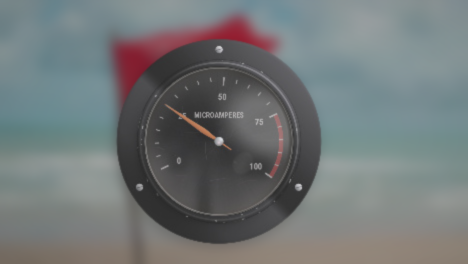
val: 25
